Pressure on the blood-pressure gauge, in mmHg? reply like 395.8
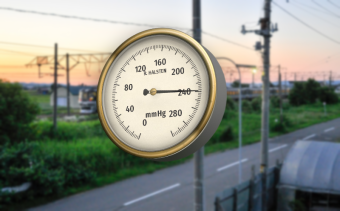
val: 240
